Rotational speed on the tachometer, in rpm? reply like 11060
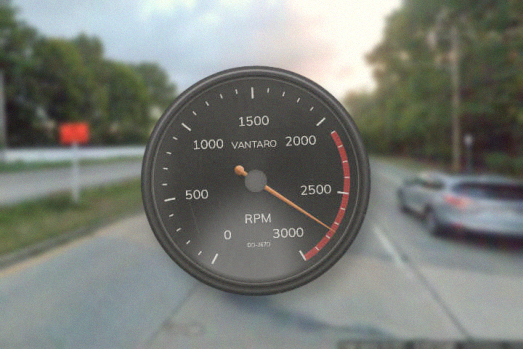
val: 2750
